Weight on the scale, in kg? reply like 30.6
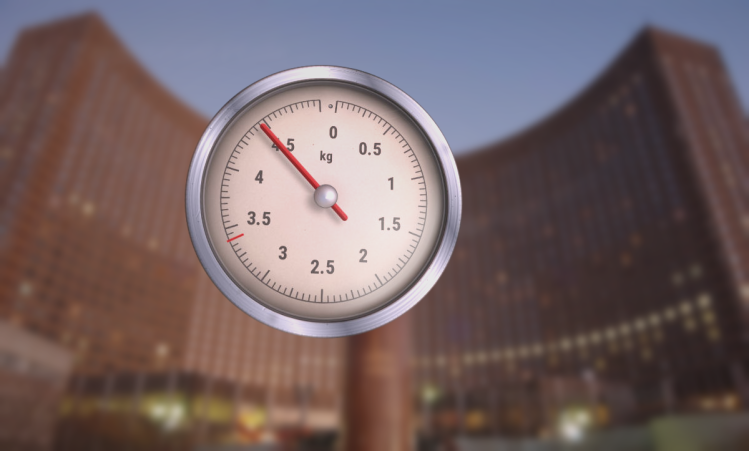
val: 4.45
